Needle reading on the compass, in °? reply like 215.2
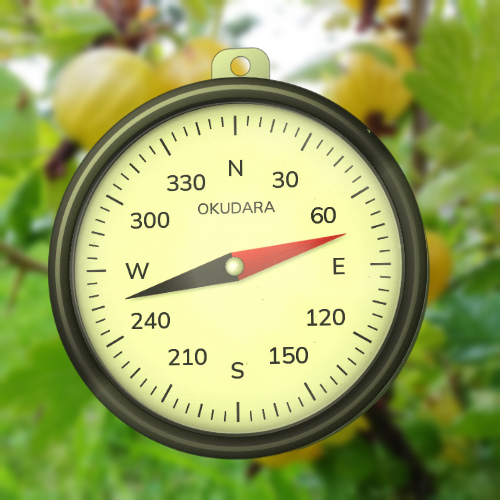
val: 75
